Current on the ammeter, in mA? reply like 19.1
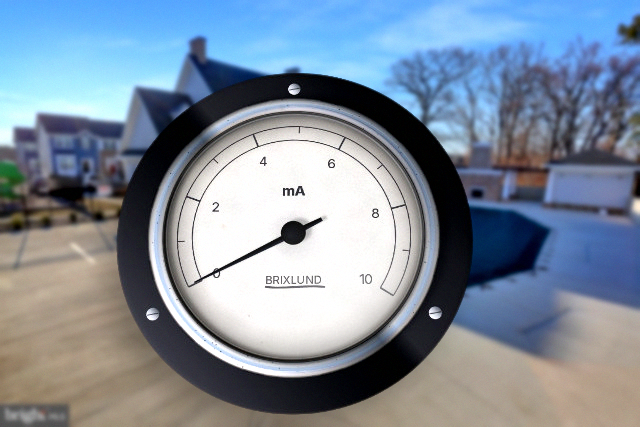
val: 0
